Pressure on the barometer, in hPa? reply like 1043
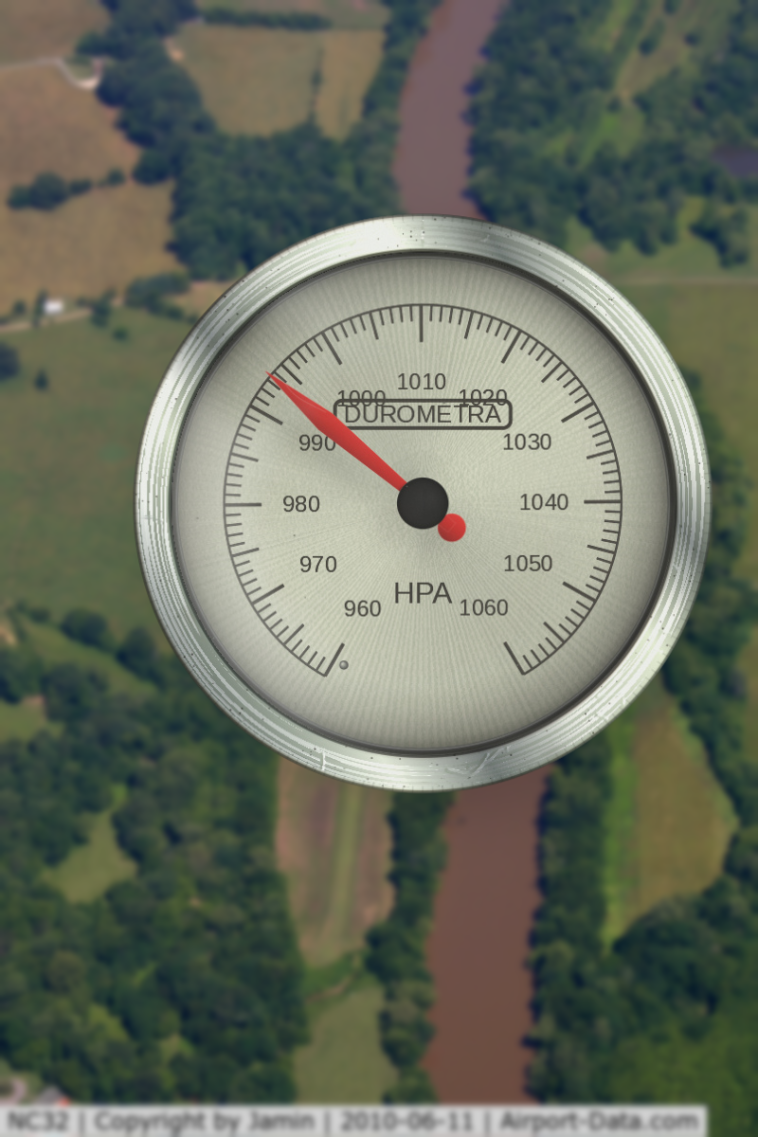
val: 993.5
